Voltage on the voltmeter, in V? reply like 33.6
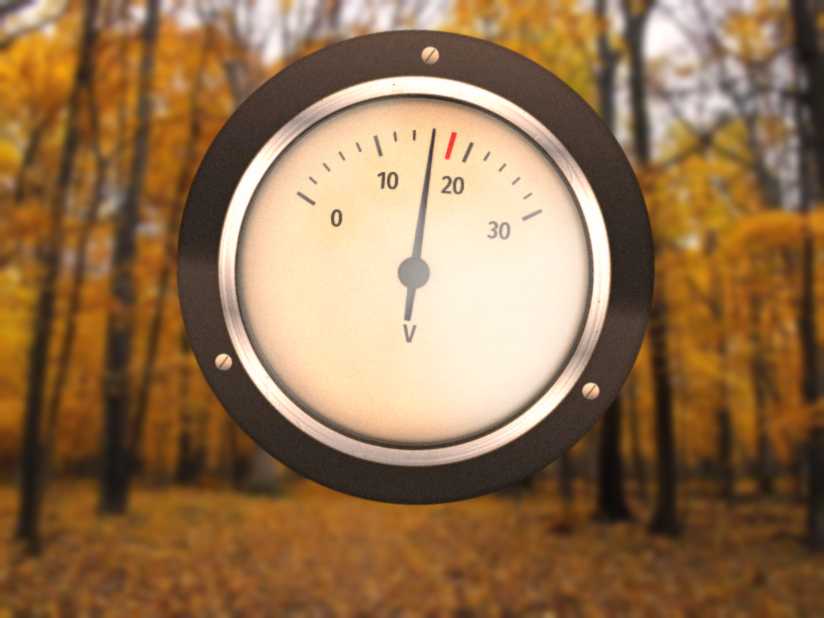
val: 16
